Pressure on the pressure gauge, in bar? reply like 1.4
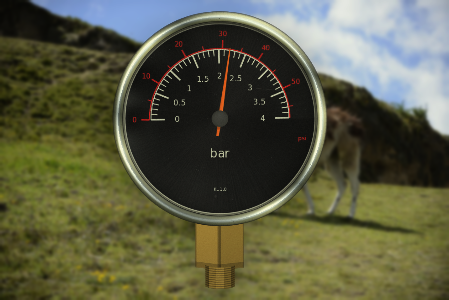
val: 2.2
